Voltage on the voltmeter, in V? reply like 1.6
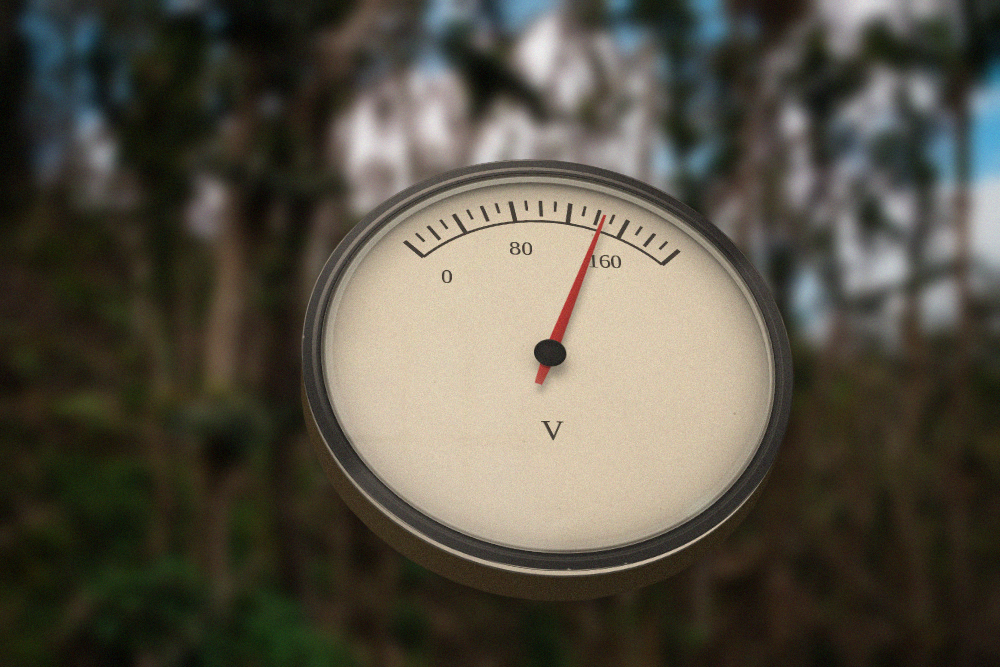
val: 145
